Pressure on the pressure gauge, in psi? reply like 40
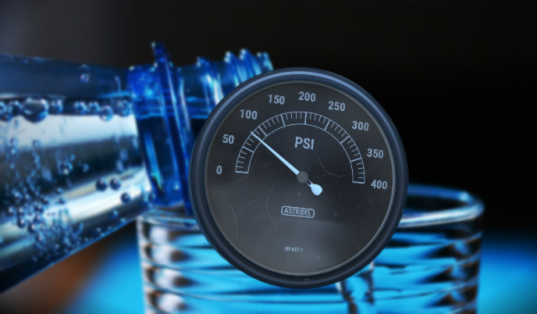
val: 80
